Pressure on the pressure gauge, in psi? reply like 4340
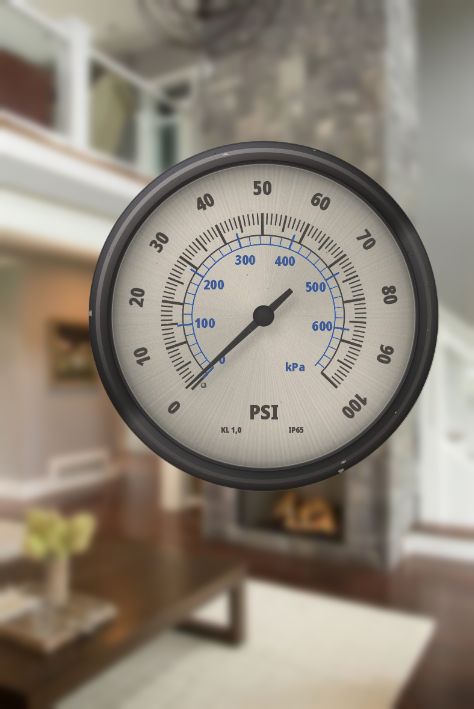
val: 1
